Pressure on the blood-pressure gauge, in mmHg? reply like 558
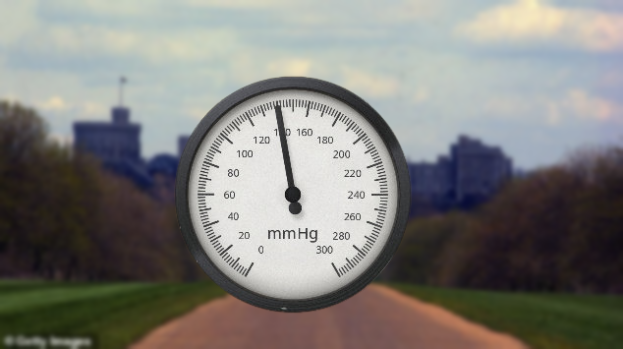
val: 140
